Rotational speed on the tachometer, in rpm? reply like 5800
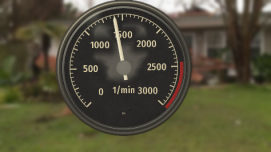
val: 1400
